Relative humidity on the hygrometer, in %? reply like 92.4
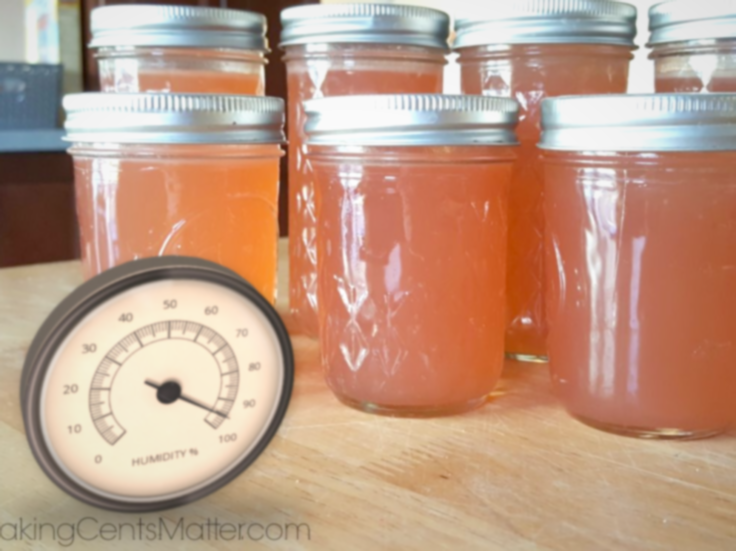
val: 95
